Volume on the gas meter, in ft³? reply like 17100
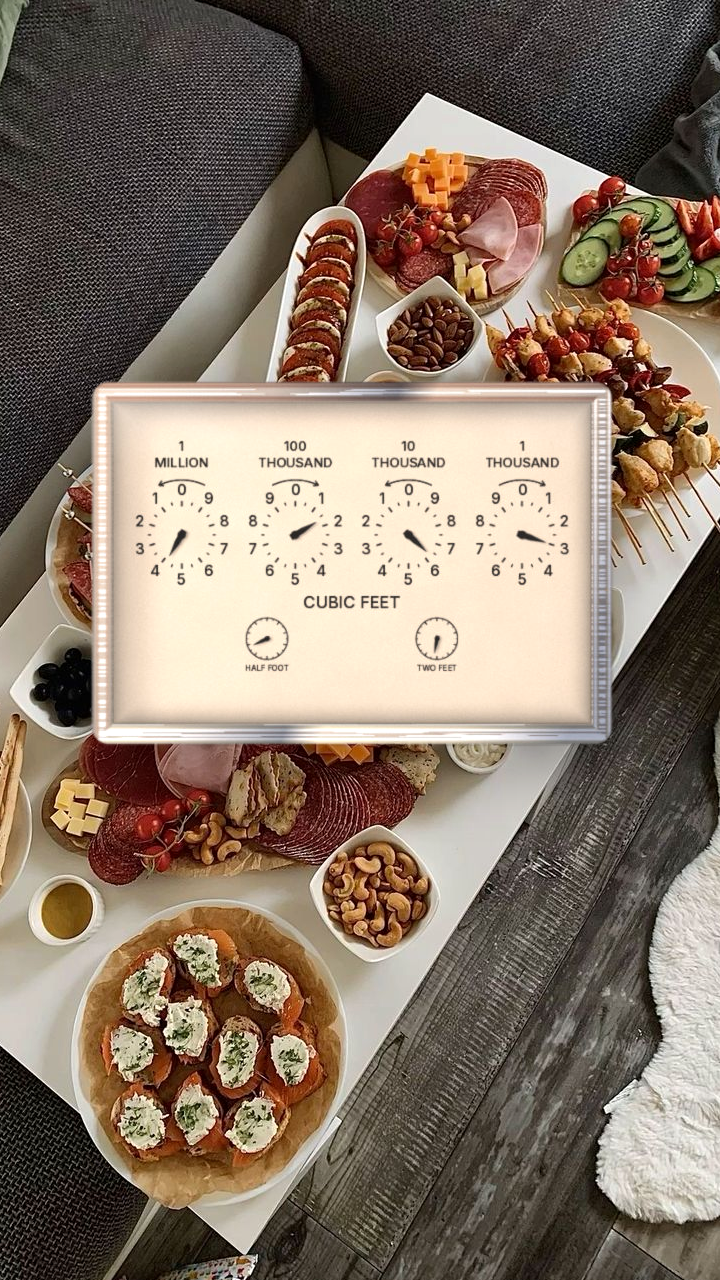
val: 416300
